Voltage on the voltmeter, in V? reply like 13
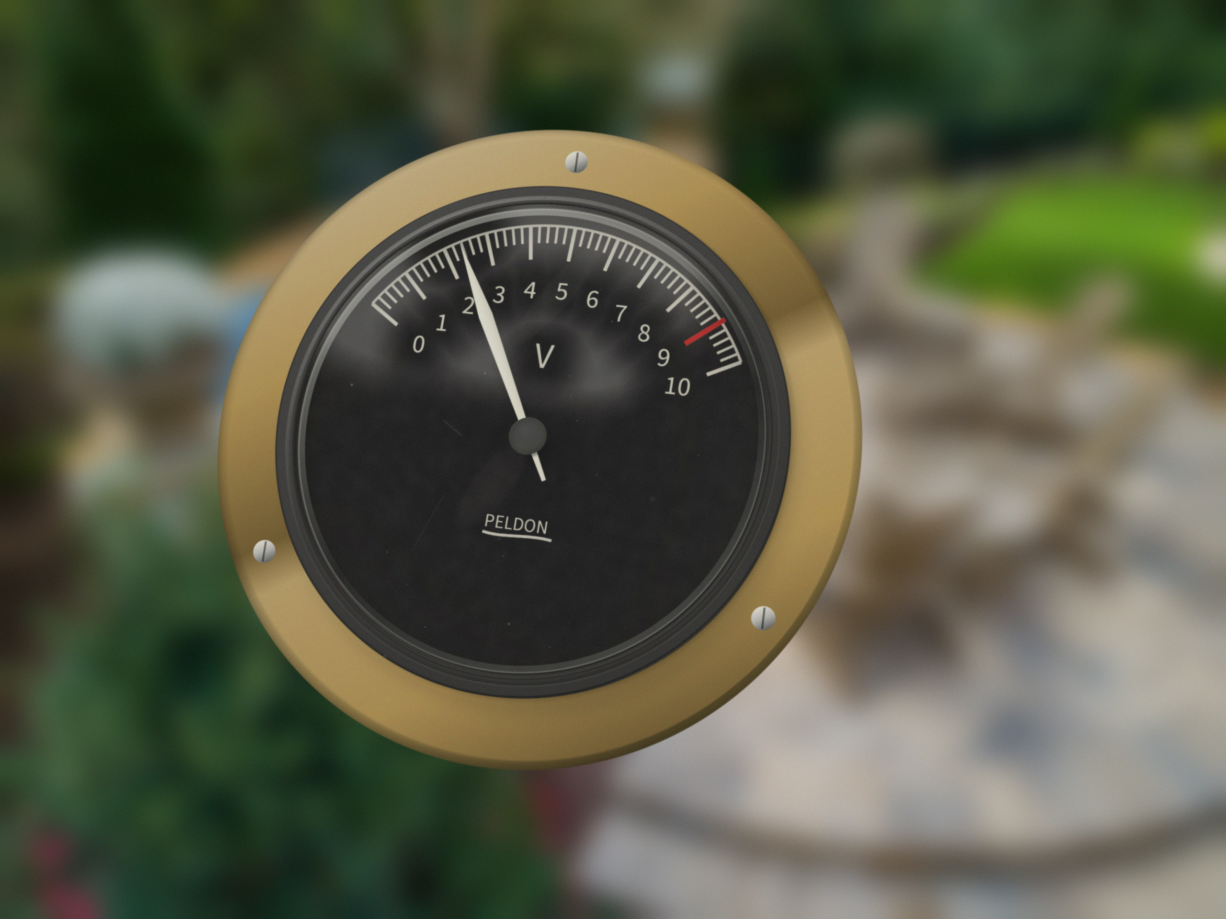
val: 2.4
